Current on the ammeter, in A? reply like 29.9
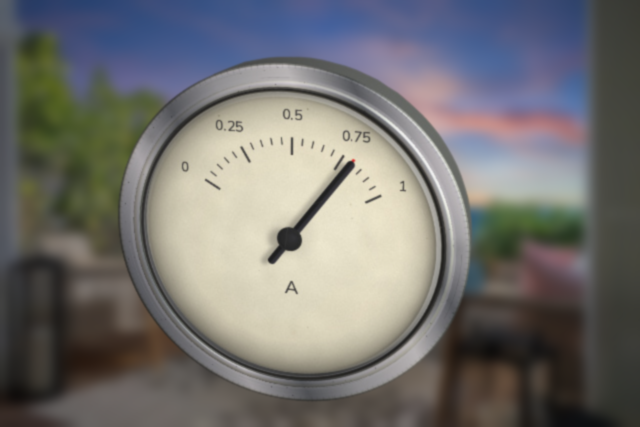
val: 0.8
